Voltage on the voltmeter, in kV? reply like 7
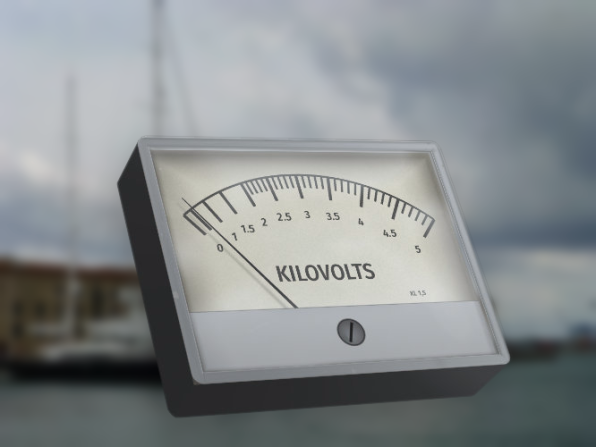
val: 0.5
